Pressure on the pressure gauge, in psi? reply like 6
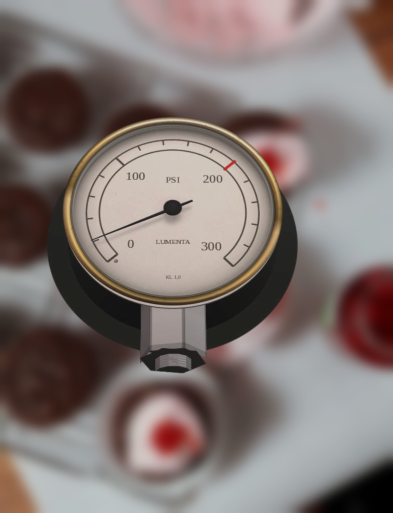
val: 20
